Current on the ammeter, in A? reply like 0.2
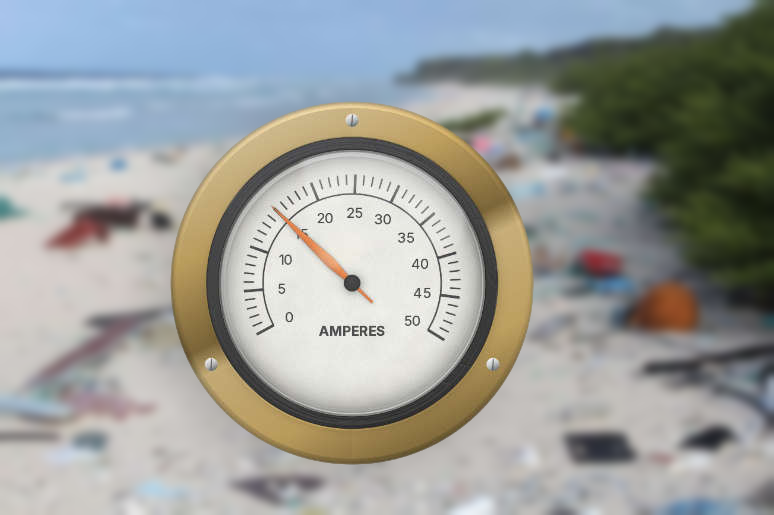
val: 15
